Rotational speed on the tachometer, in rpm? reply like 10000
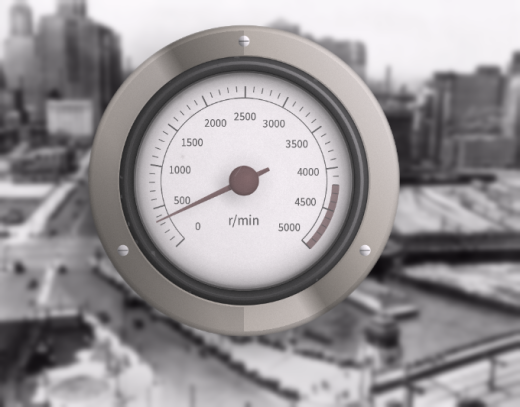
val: 350
